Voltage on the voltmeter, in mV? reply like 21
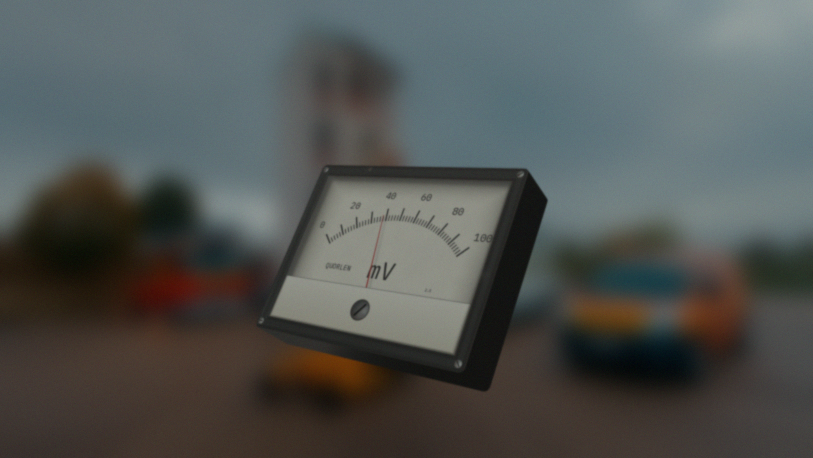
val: 40
